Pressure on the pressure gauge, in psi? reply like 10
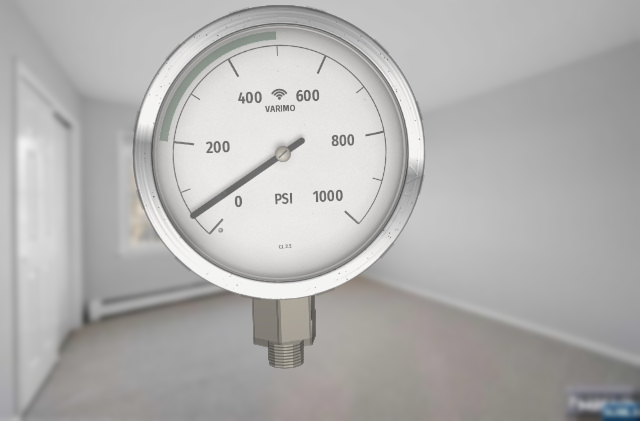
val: 50
